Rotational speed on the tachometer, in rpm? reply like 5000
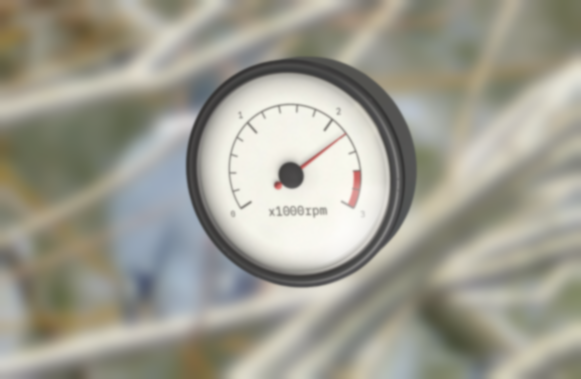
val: 2200
